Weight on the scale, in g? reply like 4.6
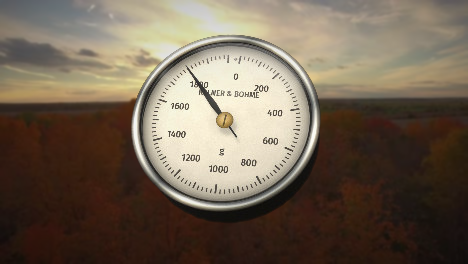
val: 1800
